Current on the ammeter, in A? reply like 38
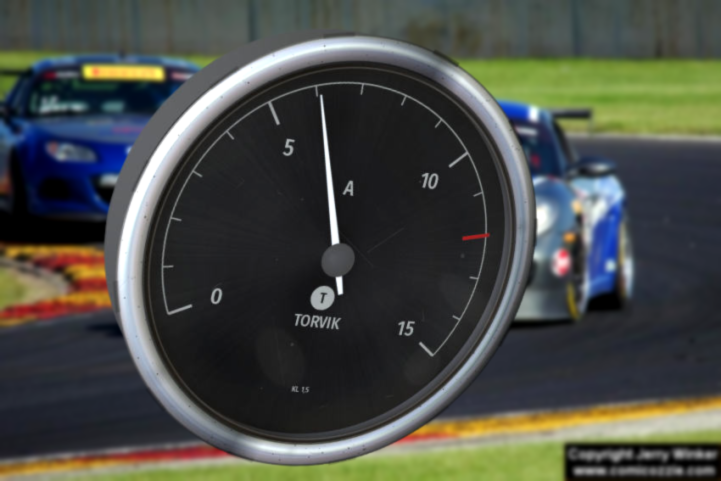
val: 6
